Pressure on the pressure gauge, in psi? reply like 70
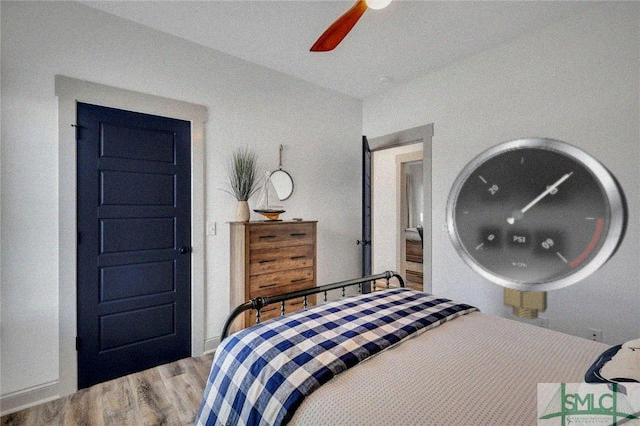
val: 40
